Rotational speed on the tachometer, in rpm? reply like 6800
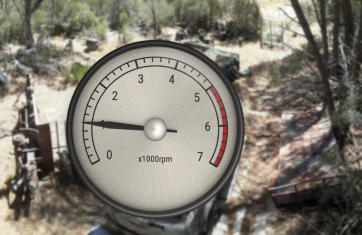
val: 1000
